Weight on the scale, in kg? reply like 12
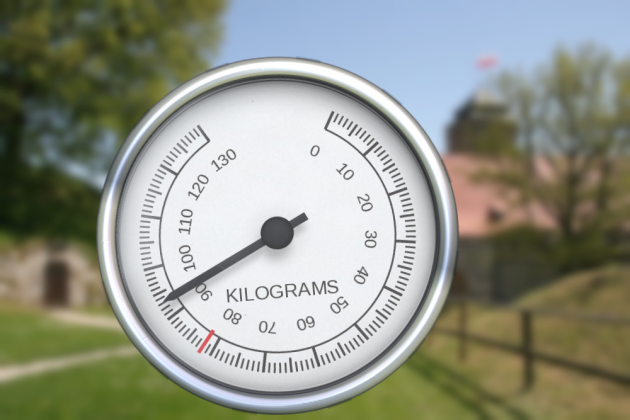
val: 93
